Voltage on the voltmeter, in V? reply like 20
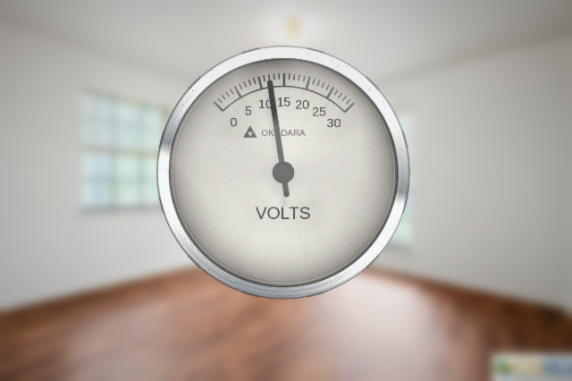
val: 12
